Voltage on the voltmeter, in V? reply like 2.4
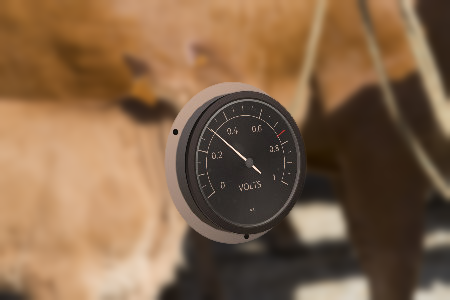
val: 0.3
